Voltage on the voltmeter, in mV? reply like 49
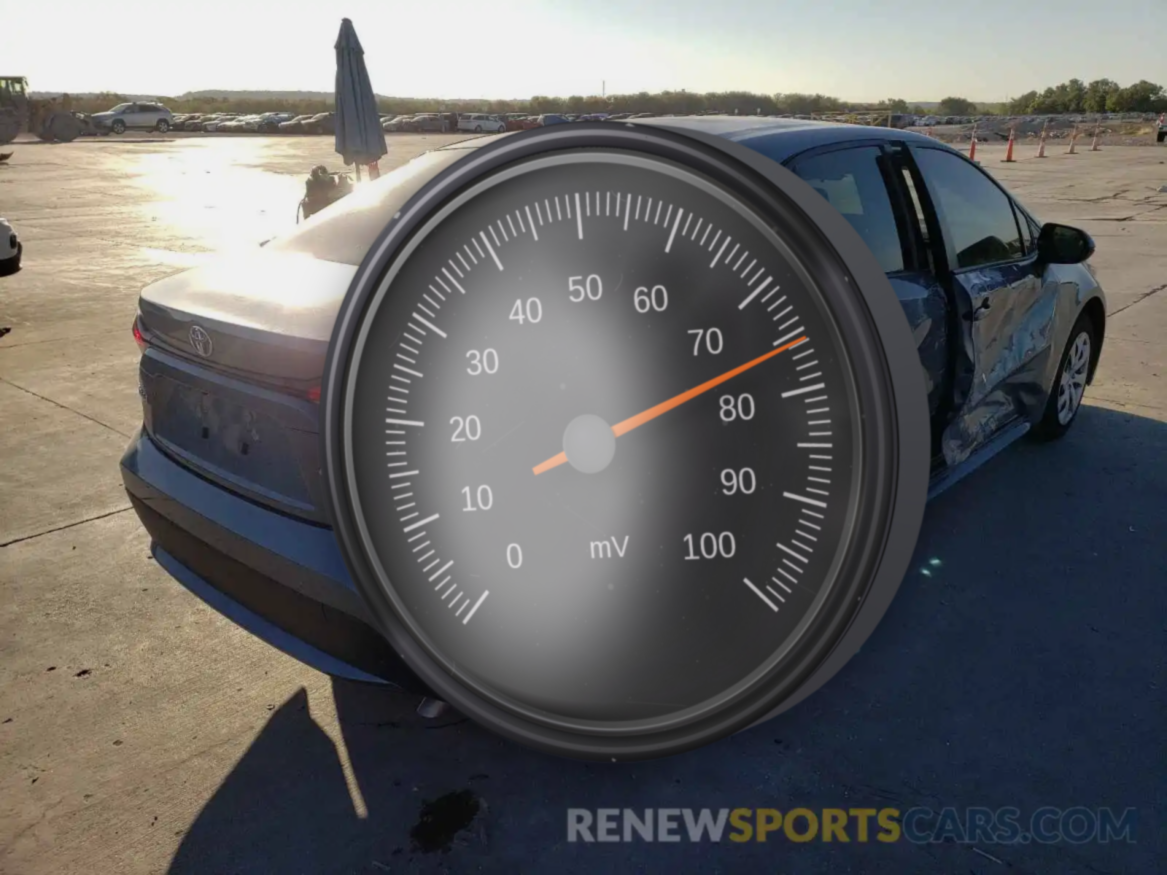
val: 76
